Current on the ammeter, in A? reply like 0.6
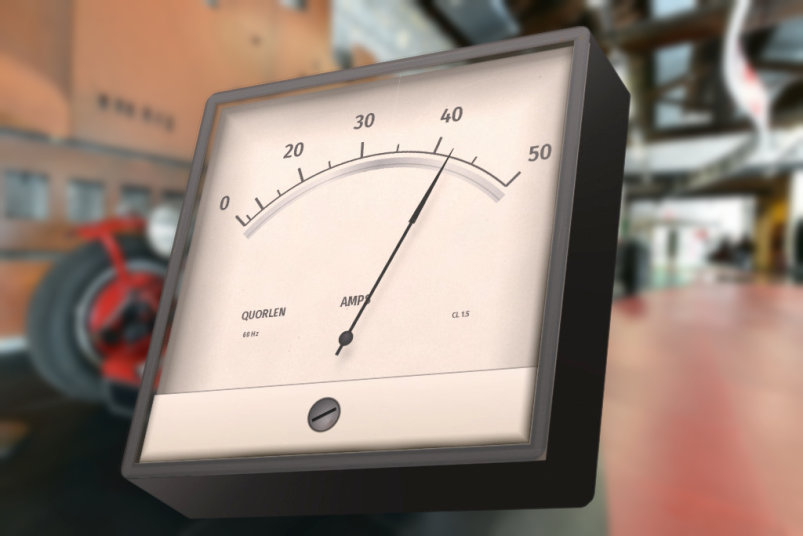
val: 42.5
